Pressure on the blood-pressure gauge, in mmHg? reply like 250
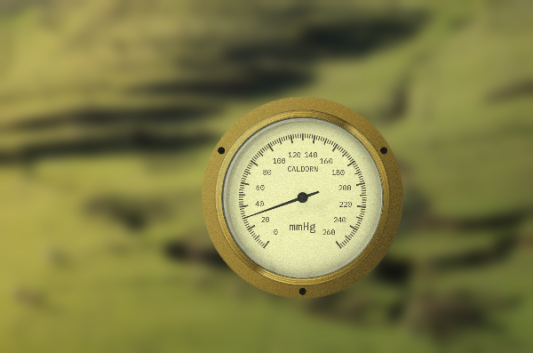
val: 30
